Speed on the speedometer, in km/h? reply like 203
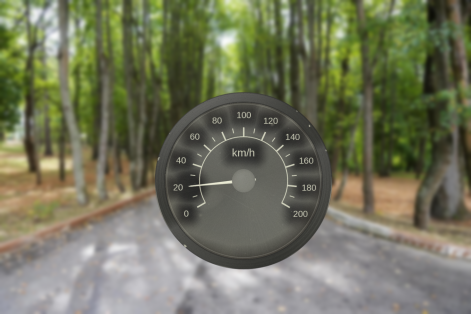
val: 20
